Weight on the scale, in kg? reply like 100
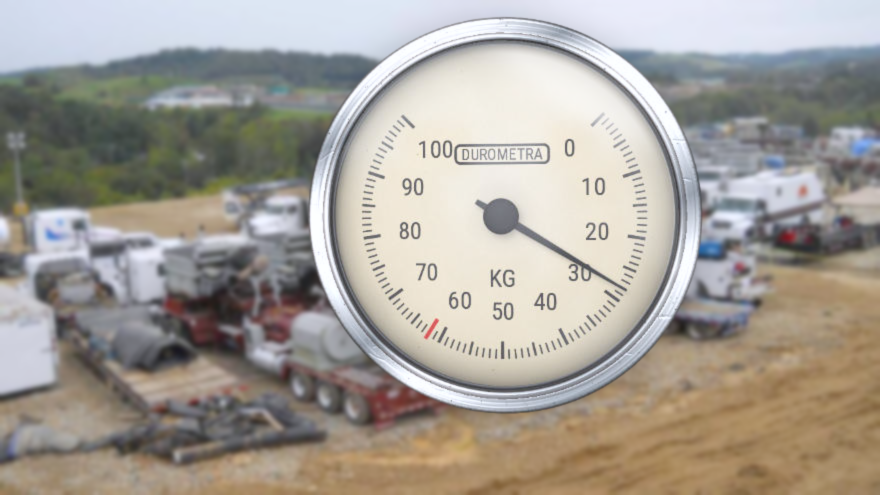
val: 28
